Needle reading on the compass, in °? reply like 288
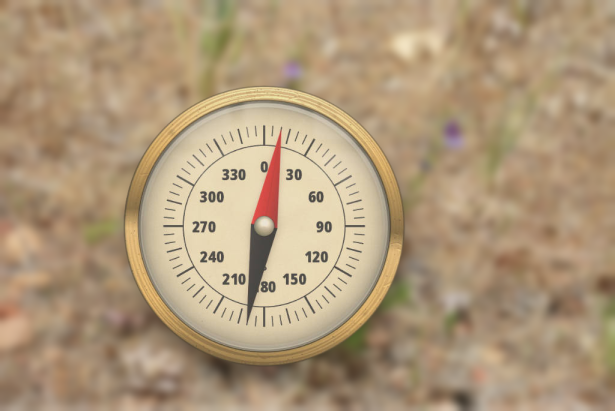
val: 10
